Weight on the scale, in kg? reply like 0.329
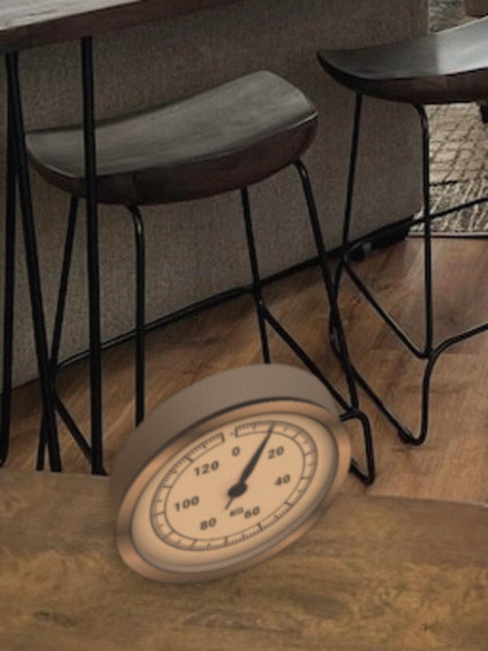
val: 10
